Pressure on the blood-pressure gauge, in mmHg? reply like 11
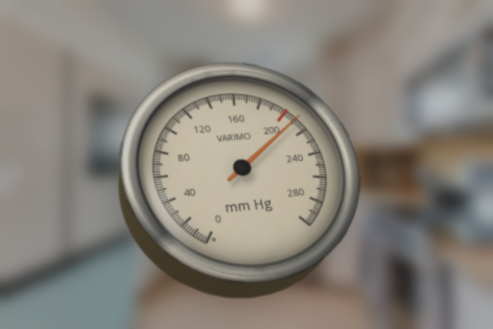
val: 210
